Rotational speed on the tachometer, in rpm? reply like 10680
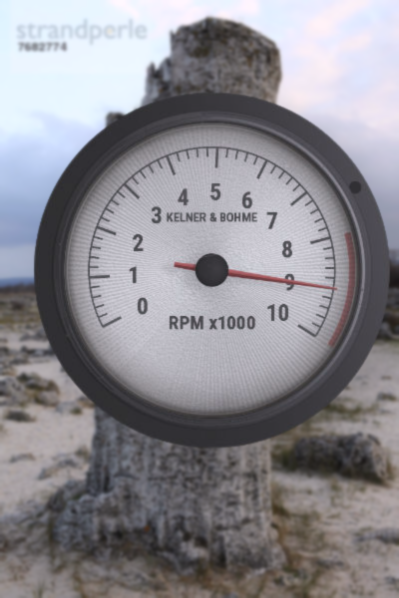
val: 9000
